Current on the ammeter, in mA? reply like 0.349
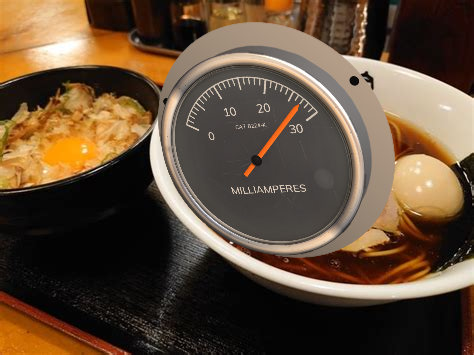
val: 27
